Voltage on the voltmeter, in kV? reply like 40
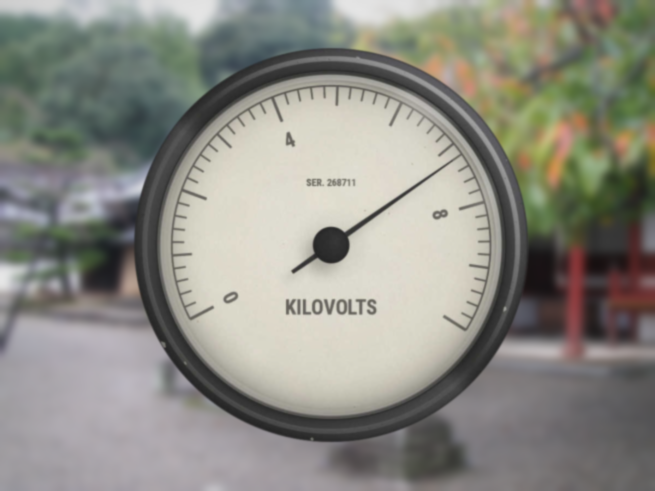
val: 7.2
